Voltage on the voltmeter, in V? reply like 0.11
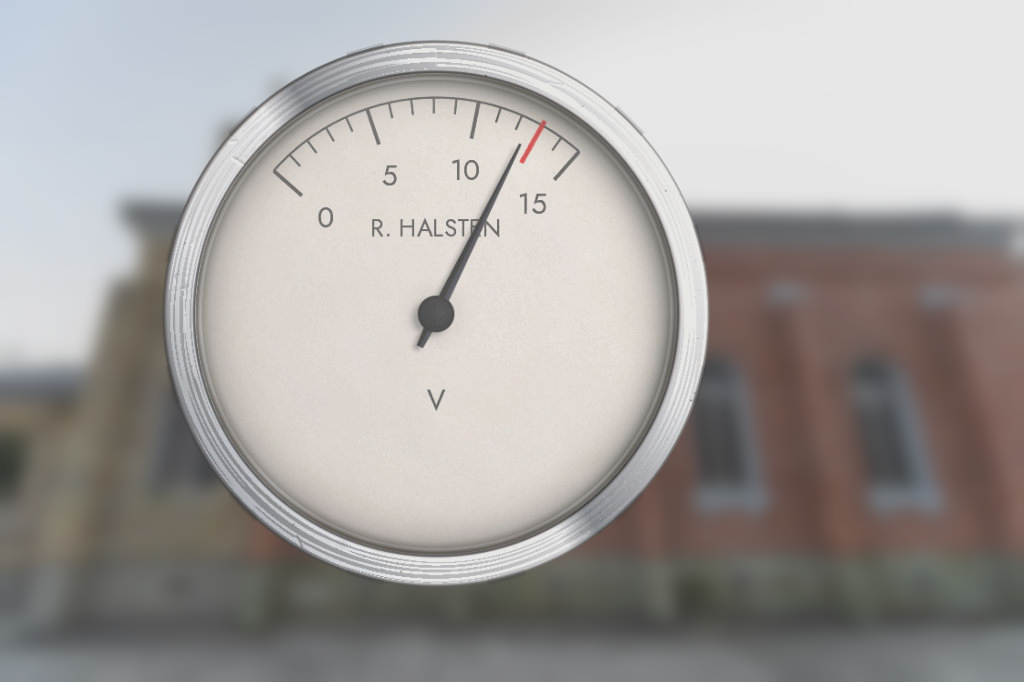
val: 12.5
